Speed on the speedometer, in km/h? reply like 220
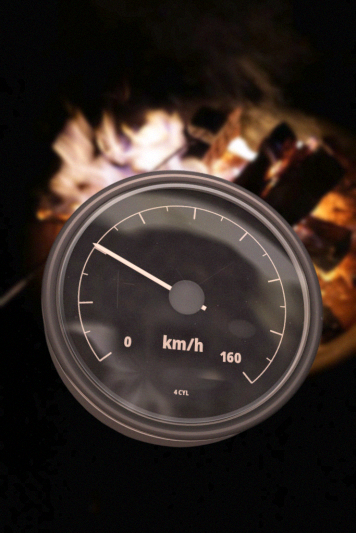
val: 40
